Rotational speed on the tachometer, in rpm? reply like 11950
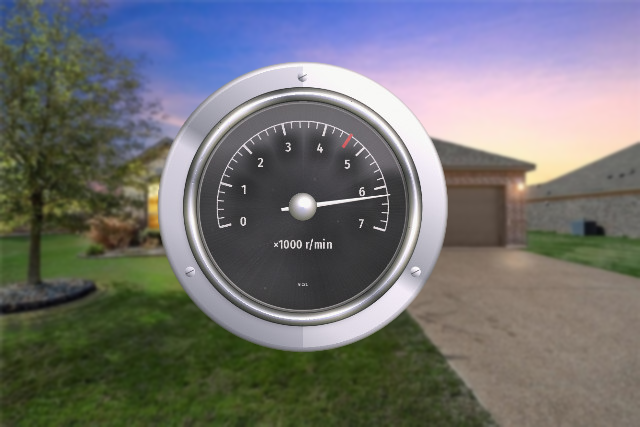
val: 6200
